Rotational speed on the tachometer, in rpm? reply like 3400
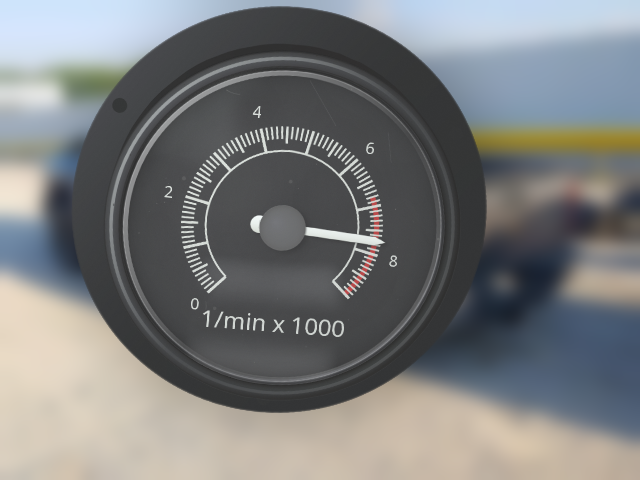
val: 7700
